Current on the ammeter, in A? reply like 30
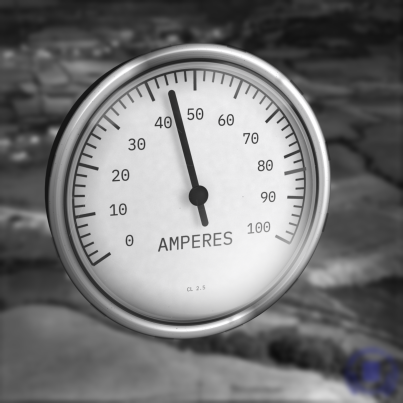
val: 44
